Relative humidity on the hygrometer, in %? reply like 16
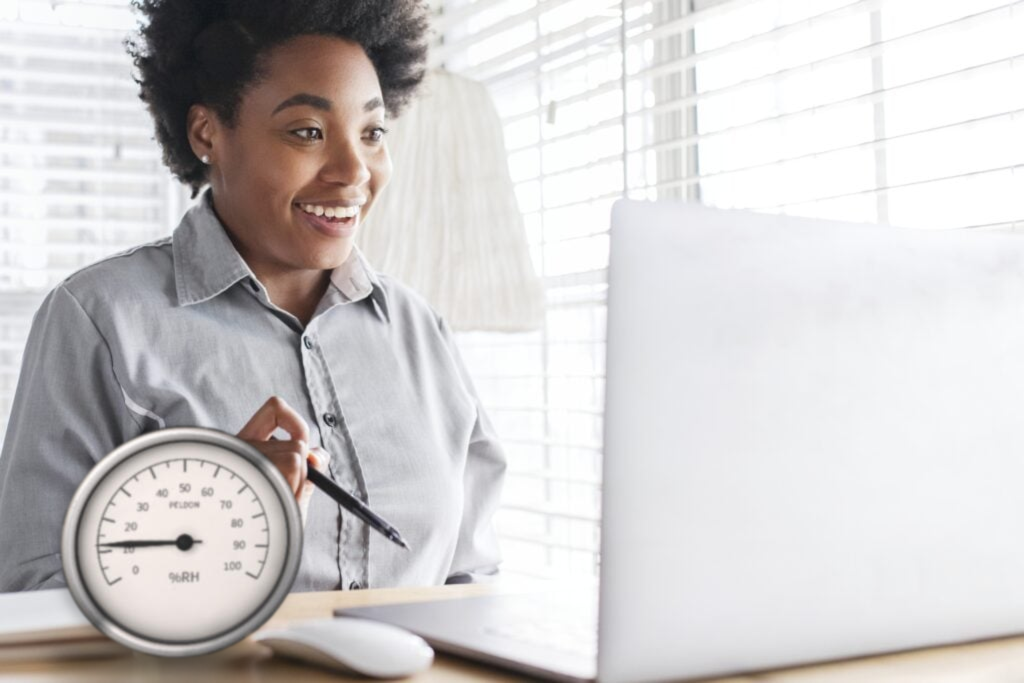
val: 12.5
